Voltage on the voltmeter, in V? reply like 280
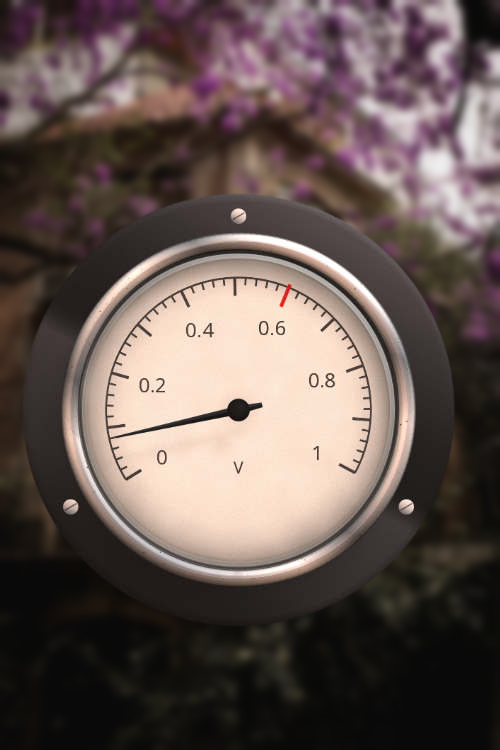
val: 0.08
